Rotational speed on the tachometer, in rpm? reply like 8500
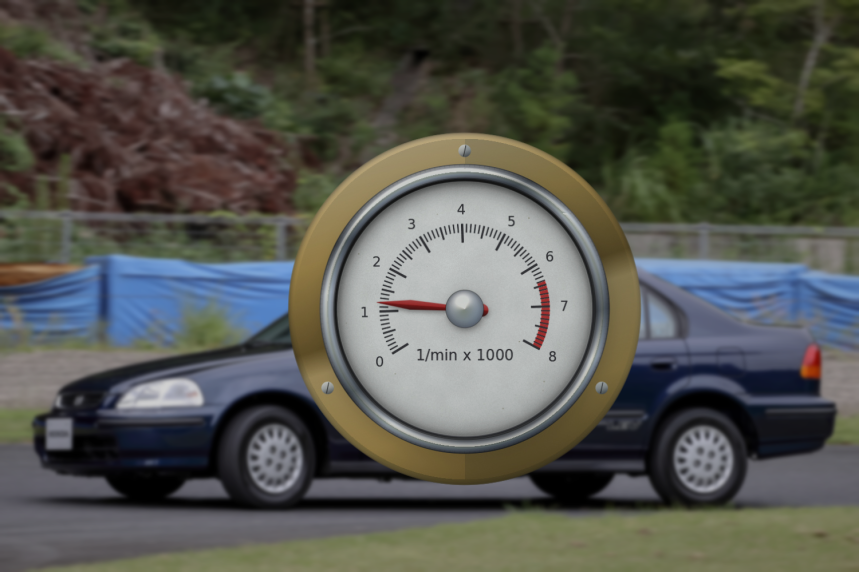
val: 1200
